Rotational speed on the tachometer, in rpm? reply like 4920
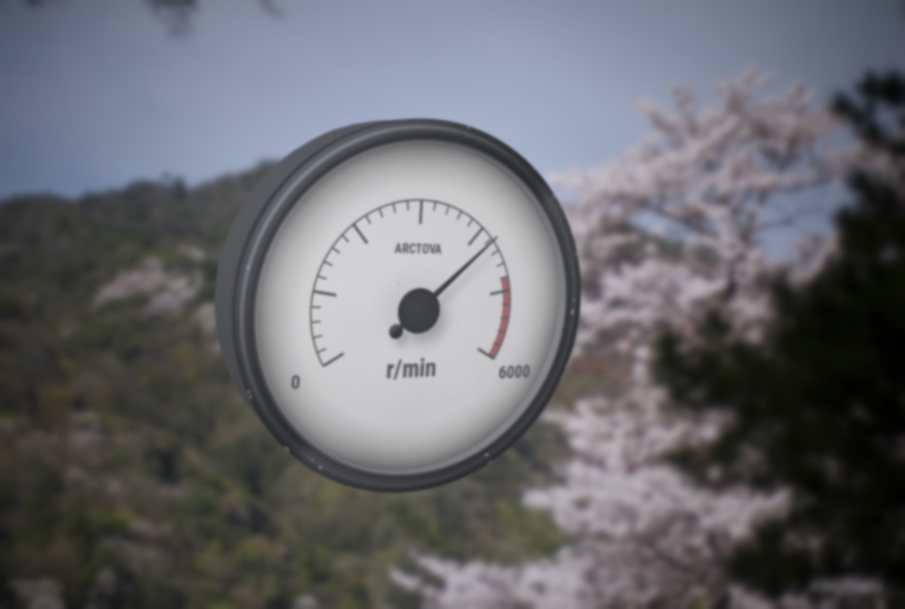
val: 4200
